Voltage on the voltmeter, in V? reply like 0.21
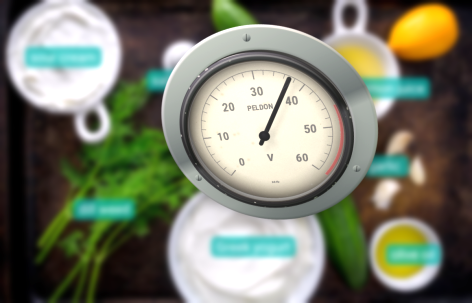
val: 37
